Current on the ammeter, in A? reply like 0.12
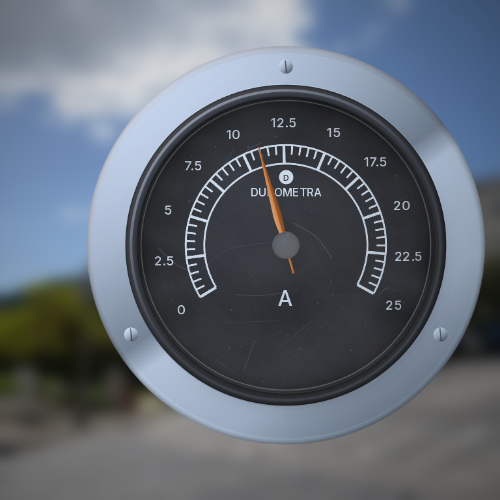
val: 11
